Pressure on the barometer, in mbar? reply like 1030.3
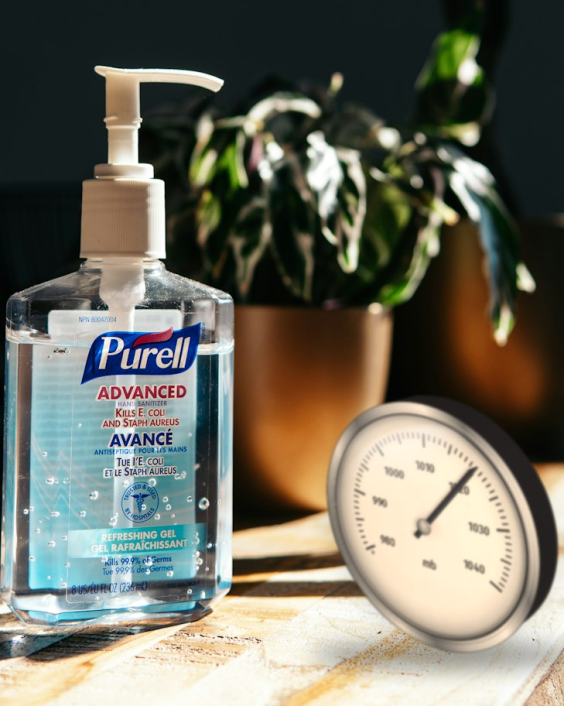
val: 1020
